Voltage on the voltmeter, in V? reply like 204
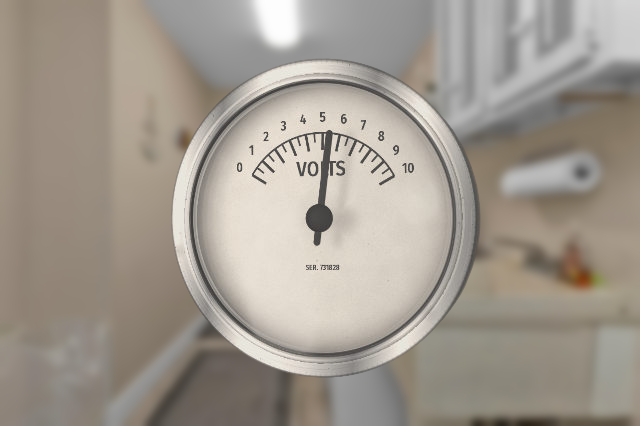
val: 5.5
